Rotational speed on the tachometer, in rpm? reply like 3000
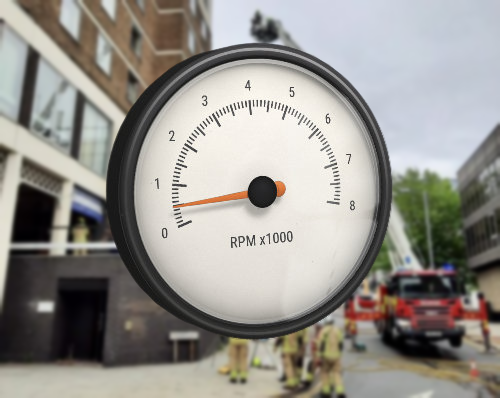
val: 500
